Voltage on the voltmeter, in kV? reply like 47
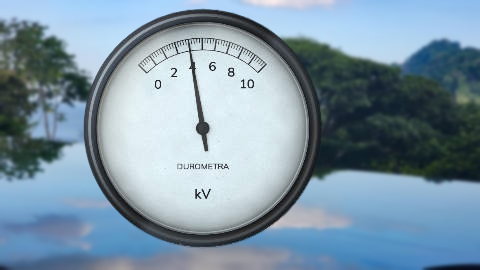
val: 4
